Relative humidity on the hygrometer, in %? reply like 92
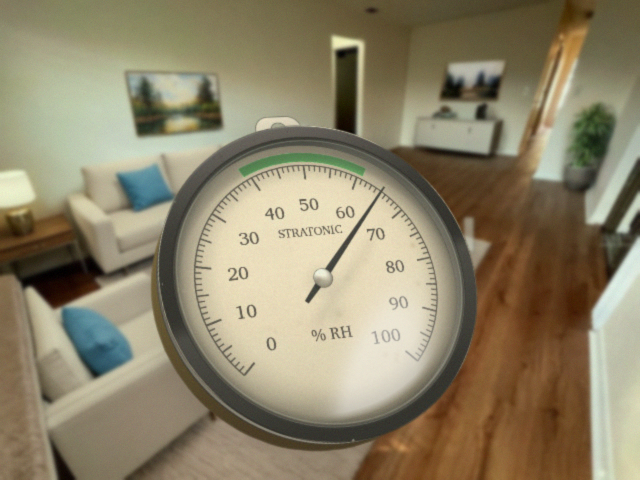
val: 65
